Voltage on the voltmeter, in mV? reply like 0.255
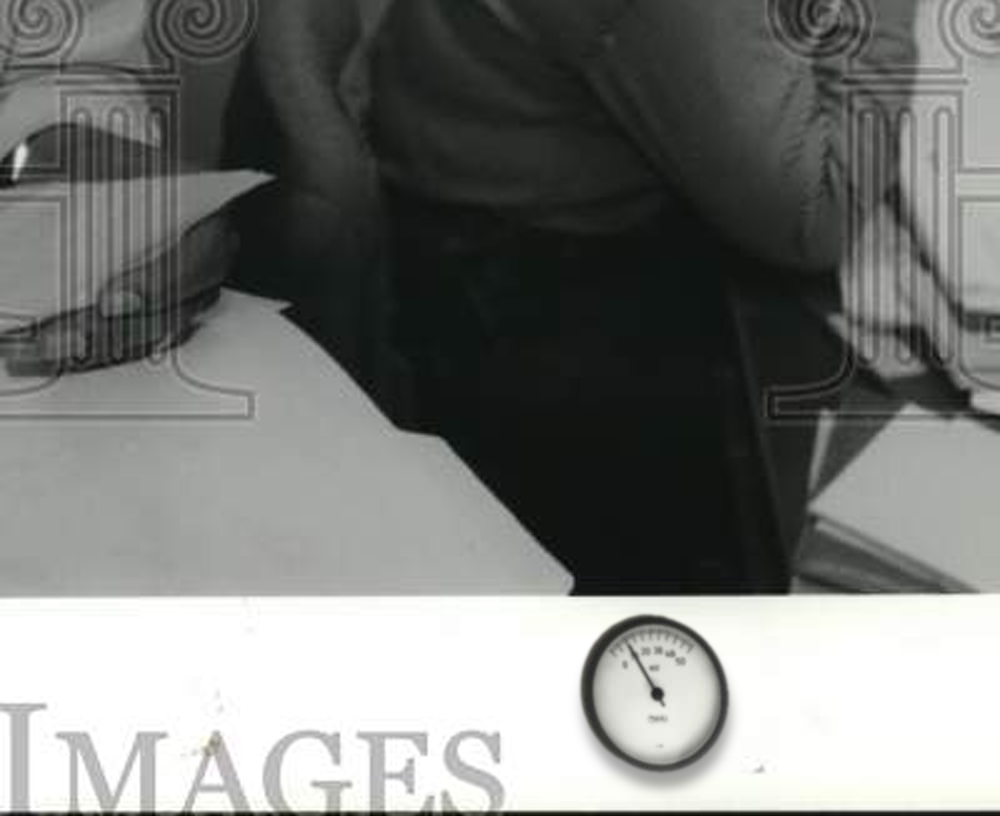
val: 10
